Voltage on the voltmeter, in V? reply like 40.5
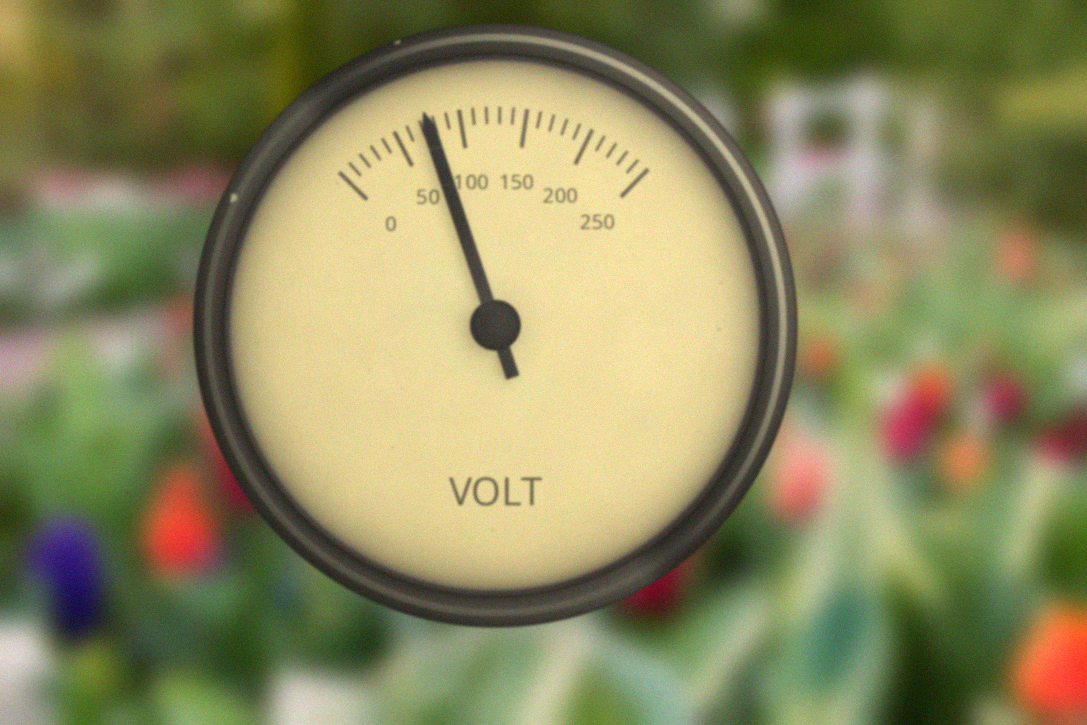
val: 75
